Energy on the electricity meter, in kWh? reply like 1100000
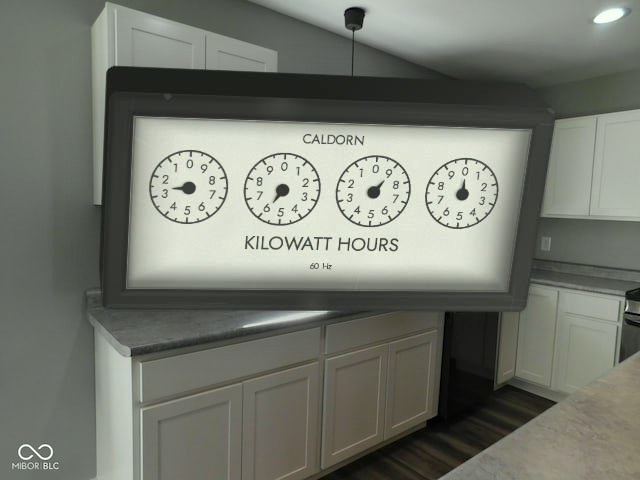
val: 2590
